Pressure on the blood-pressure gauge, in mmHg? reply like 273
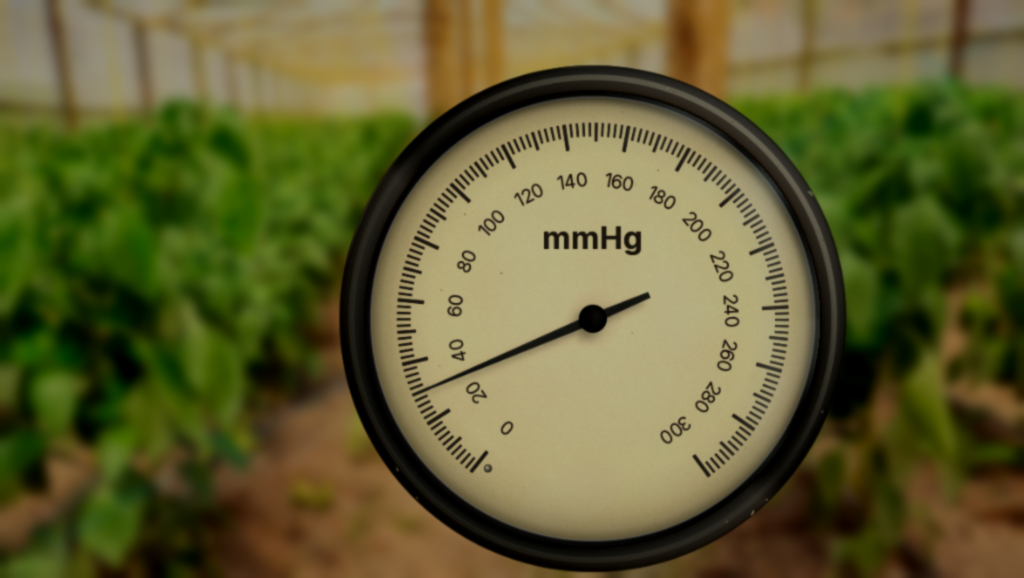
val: 30
